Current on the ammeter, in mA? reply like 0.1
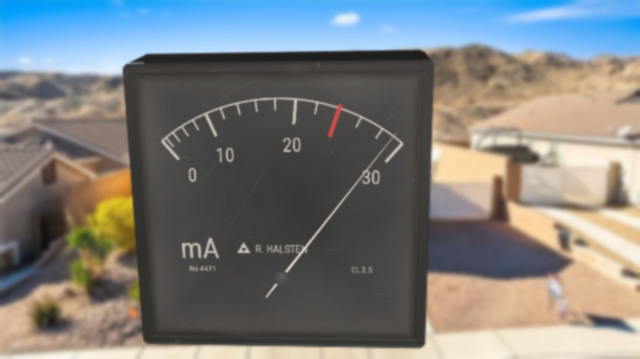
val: 29
